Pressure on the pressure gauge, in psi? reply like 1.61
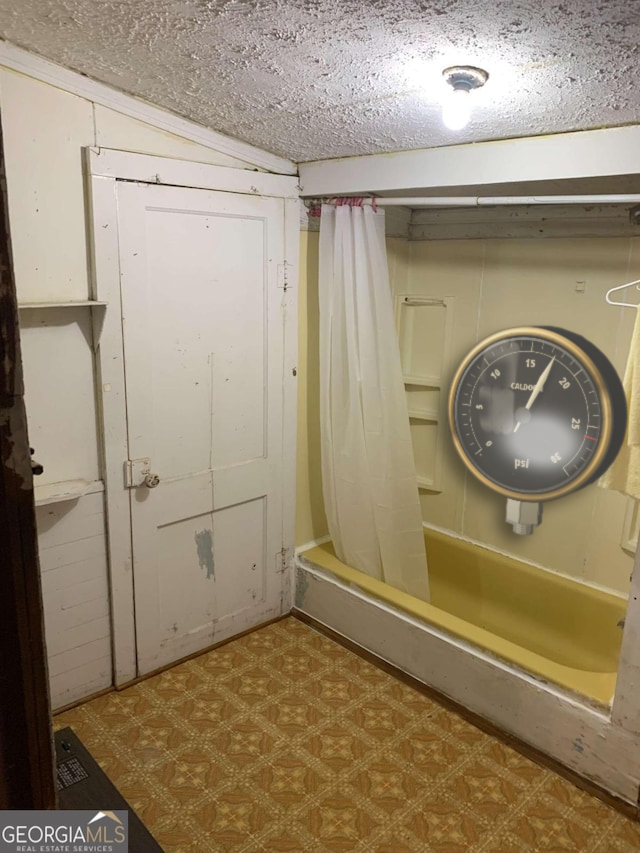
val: 17.5
